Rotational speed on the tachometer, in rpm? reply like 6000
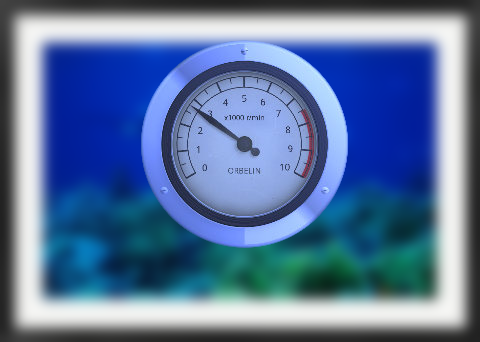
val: 2750
